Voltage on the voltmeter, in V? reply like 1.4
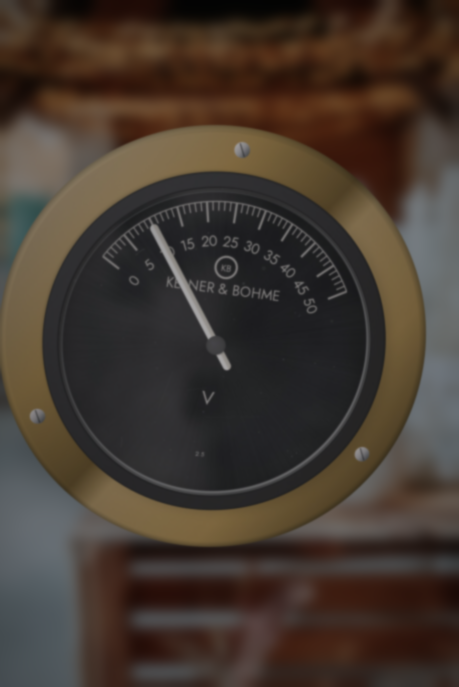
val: 10
